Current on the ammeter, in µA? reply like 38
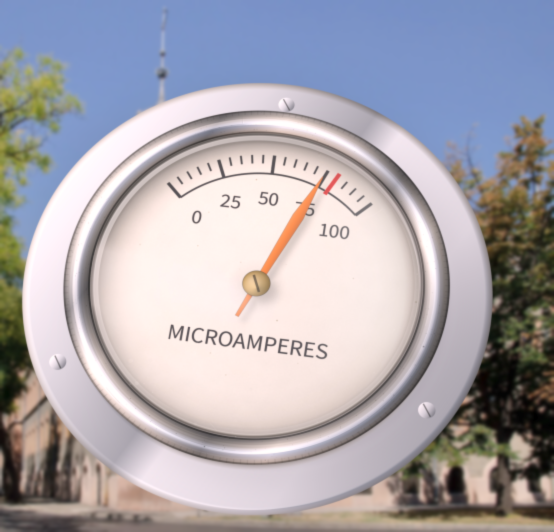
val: 75
